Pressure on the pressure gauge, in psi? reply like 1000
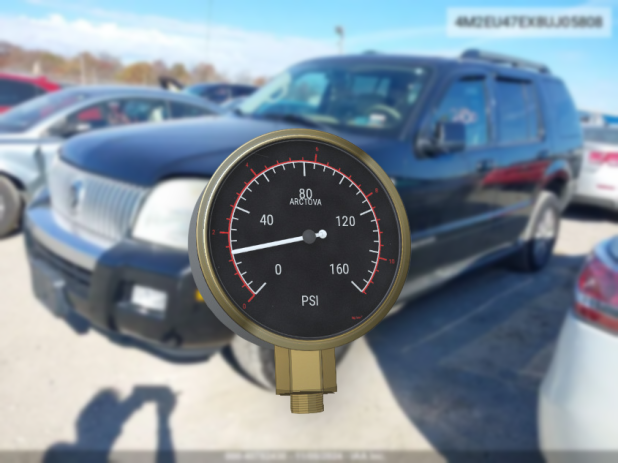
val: 20
